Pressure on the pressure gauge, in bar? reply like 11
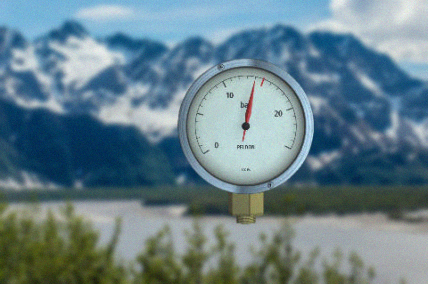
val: 14
